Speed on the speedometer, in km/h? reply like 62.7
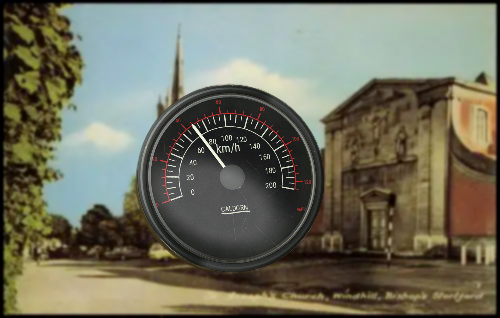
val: 70
